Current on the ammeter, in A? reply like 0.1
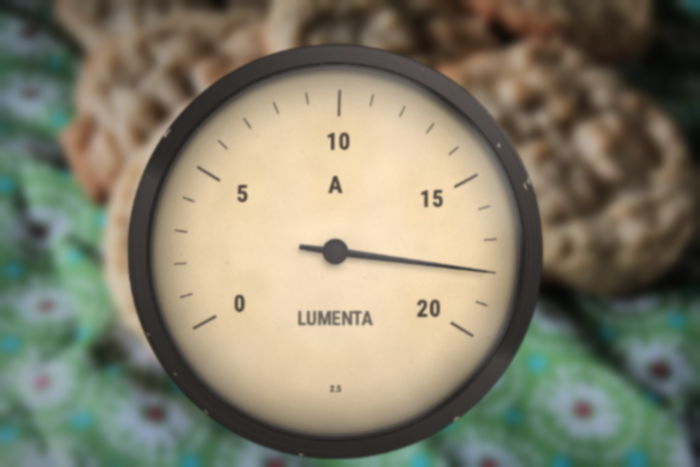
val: 18
